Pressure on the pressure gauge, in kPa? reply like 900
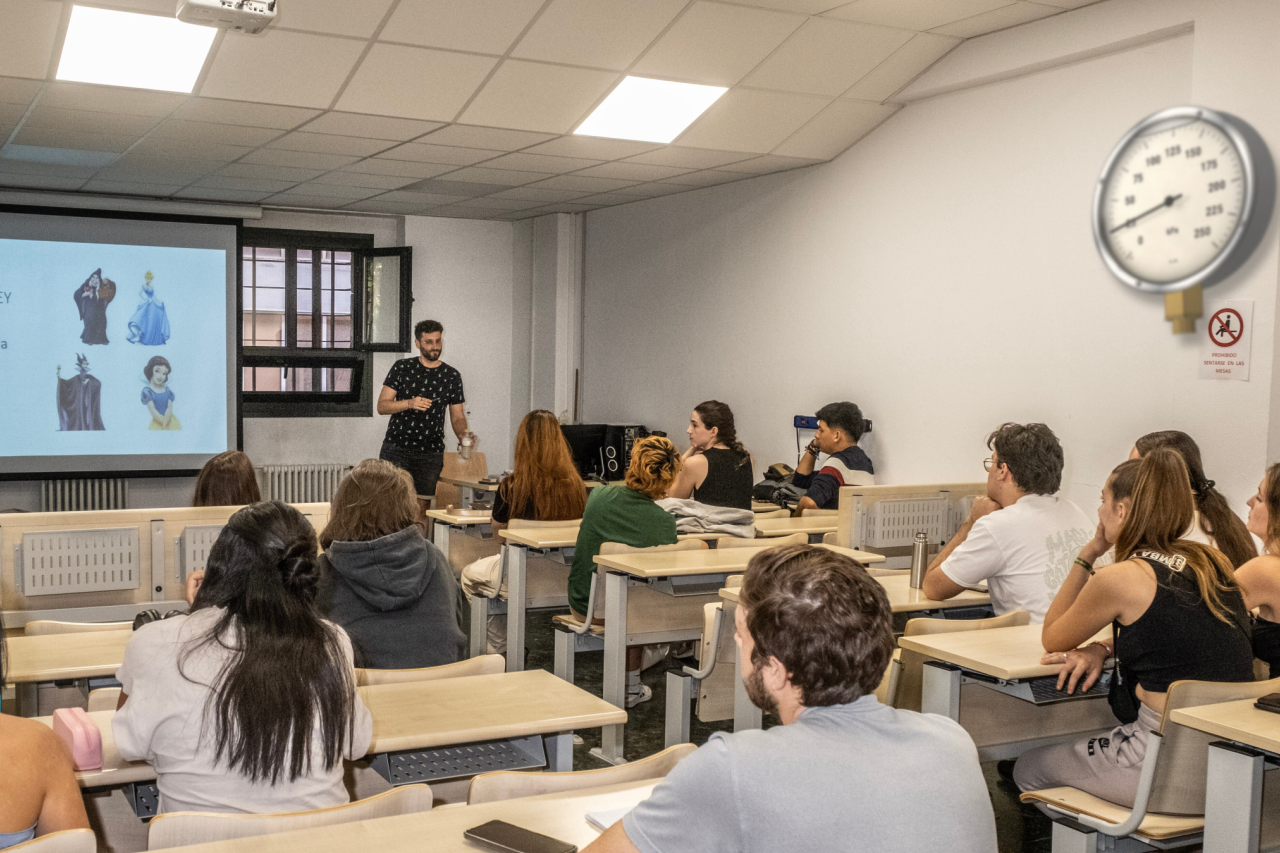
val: 25
